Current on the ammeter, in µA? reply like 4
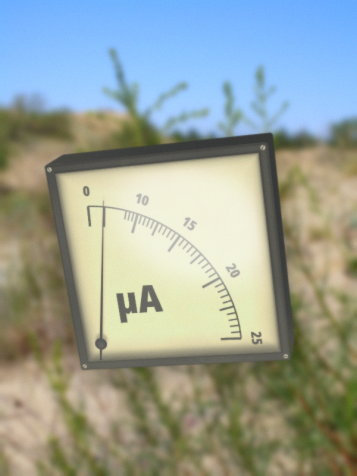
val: 5
